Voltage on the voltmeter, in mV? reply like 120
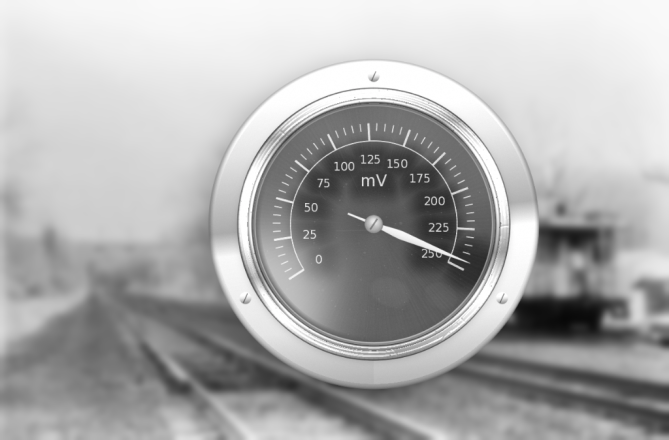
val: 245
